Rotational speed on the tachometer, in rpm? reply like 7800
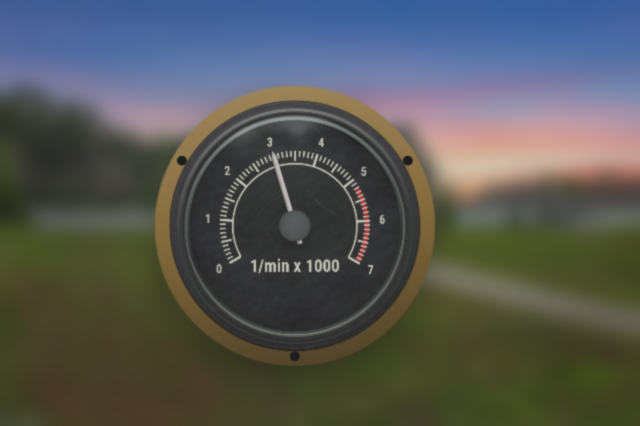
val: 3000
